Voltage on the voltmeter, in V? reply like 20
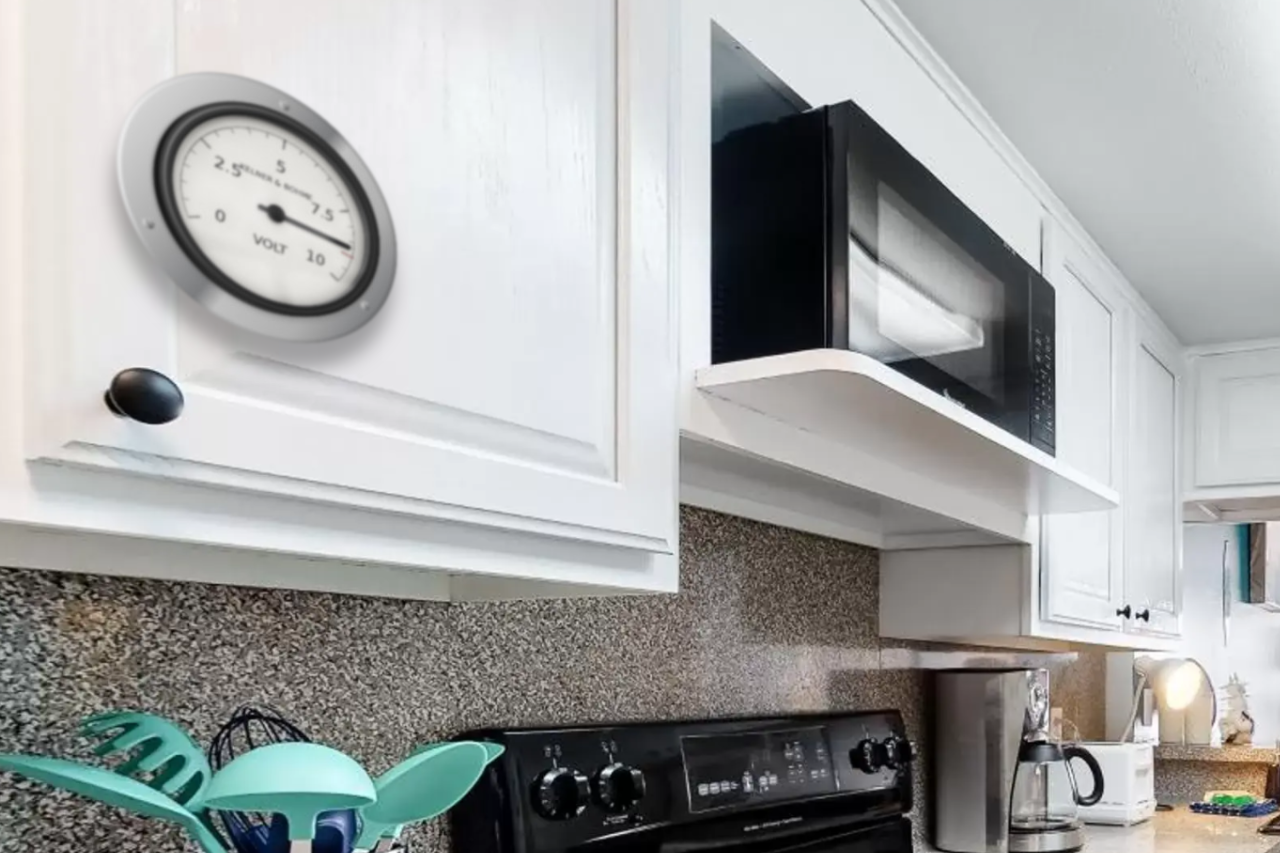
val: 8.75
